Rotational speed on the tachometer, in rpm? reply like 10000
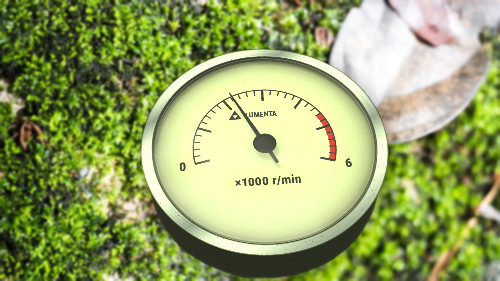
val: 2200
